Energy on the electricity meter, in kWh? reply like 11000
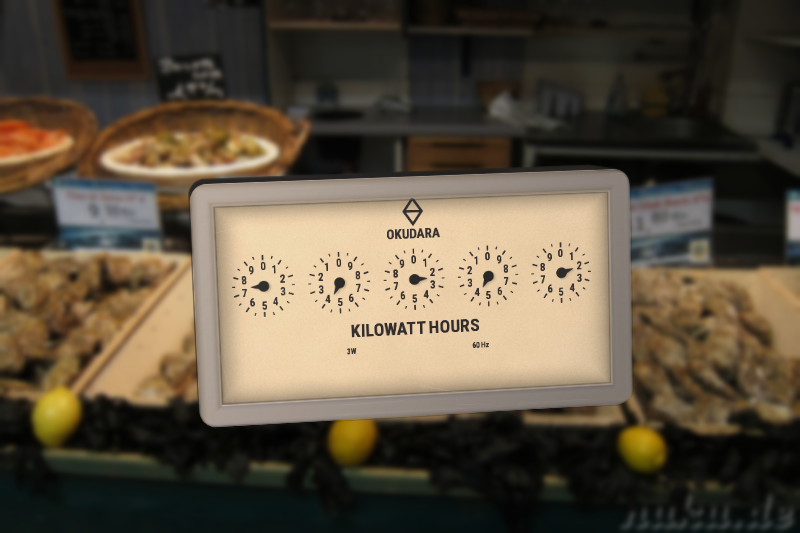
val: 74242
